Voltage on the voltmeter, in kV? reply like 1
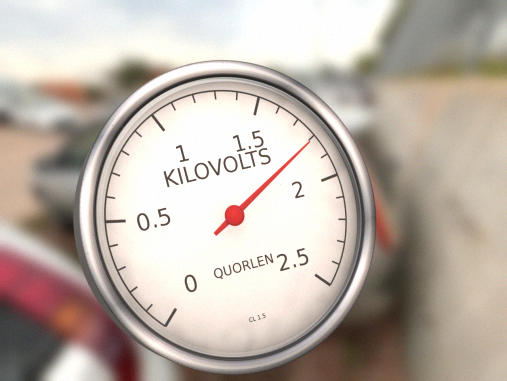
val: 1.8
